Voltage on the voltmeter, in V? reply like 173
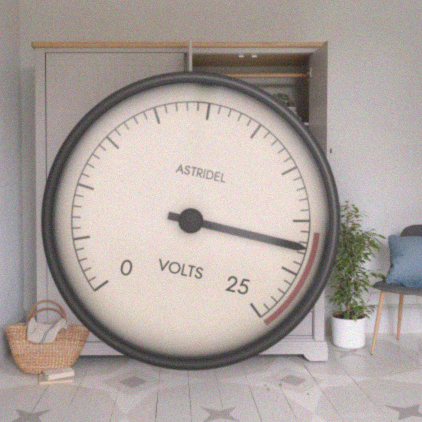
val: 21.25
